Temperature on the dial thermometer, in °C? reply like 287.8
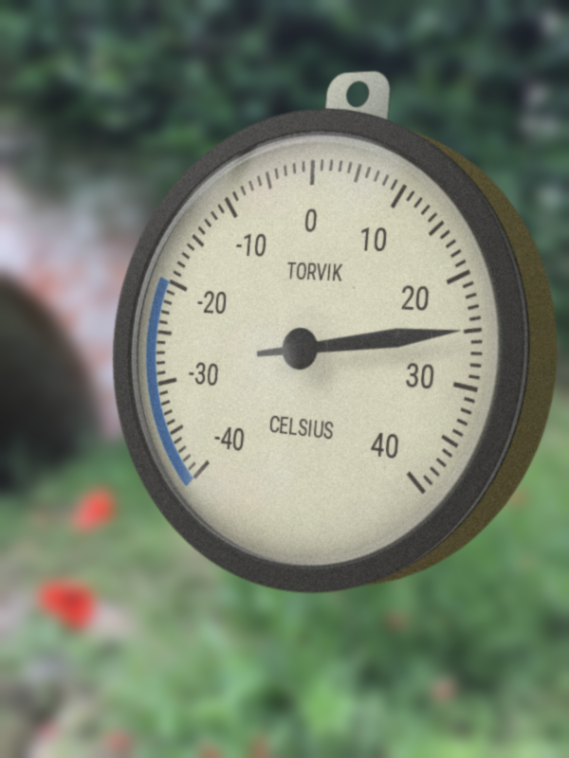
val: 25
